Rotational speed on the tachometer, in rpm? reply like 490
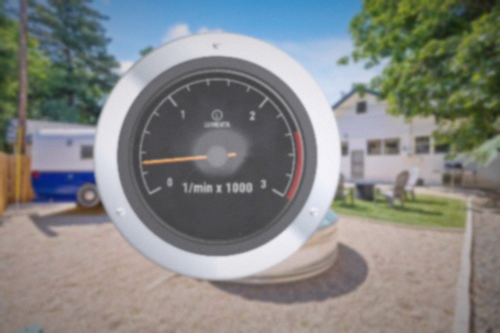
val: 300
